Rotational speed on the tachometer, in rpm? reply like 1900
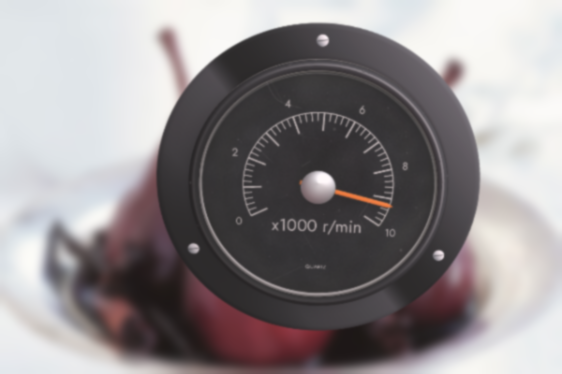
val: 9200
